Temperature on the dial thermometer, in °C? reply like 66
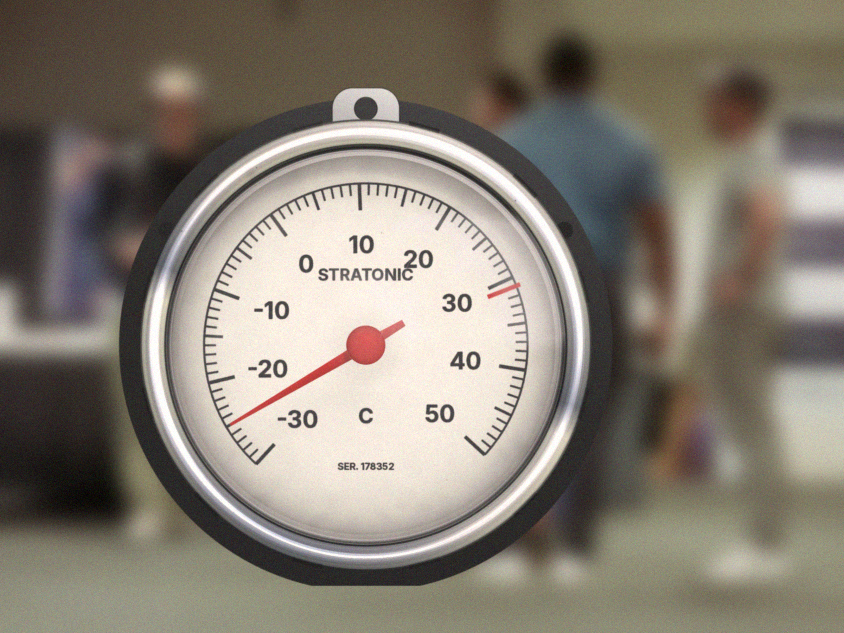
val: -25
